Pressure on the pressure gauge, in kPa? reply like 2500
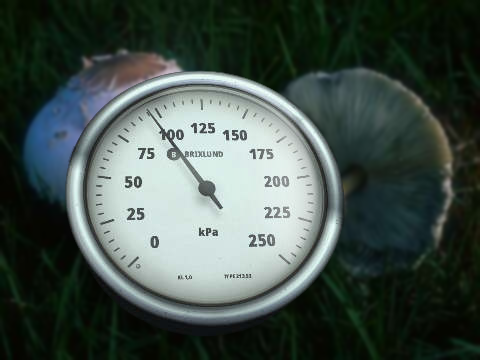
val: 95
